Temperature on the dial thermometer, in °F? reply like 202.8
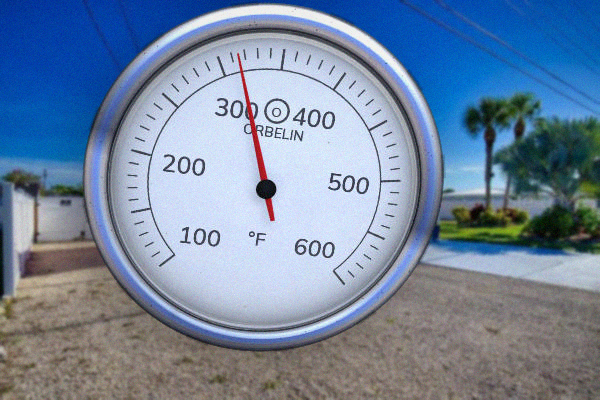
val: 315
